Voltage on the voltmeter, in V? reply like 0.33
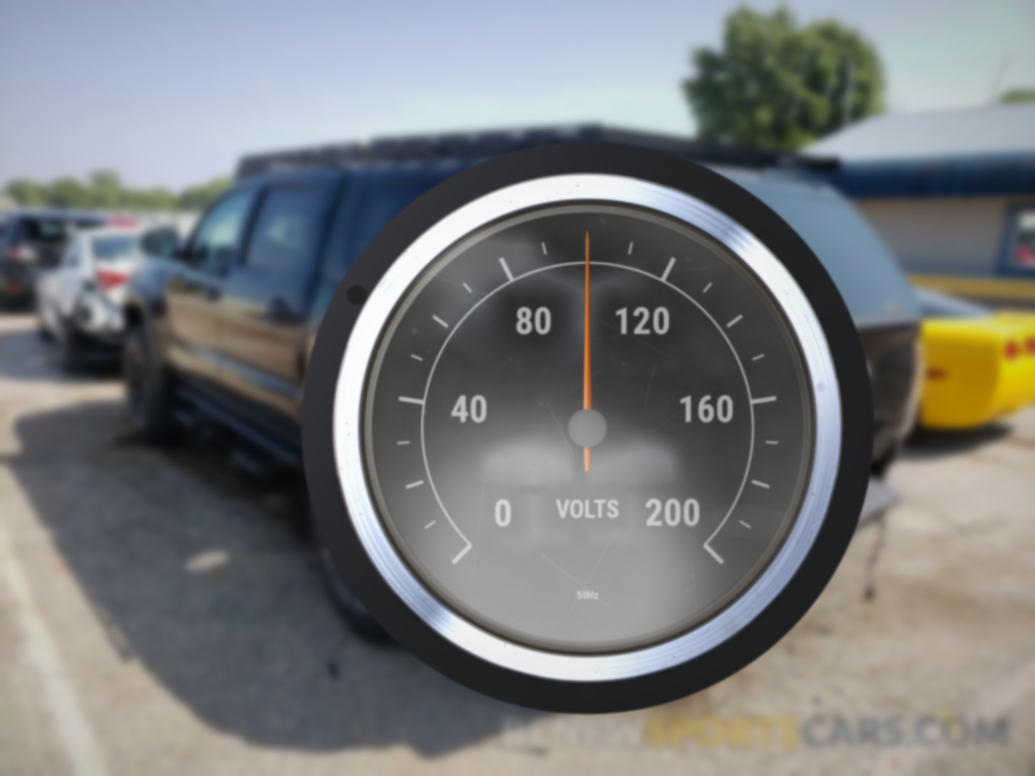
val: 100
